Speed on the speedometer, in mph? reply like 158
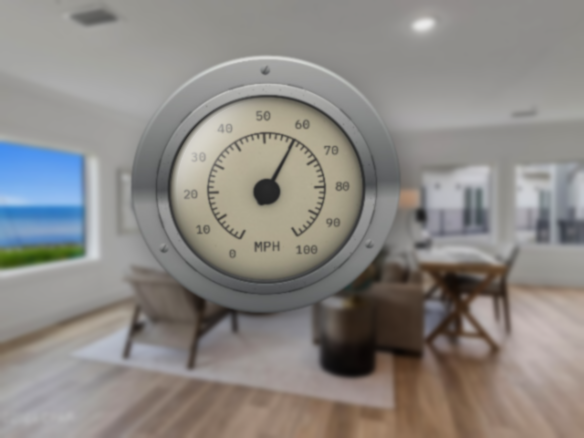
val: 60
